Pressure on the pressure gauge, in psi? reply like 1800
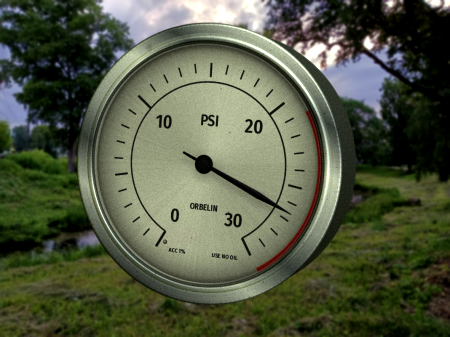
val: 26.5
